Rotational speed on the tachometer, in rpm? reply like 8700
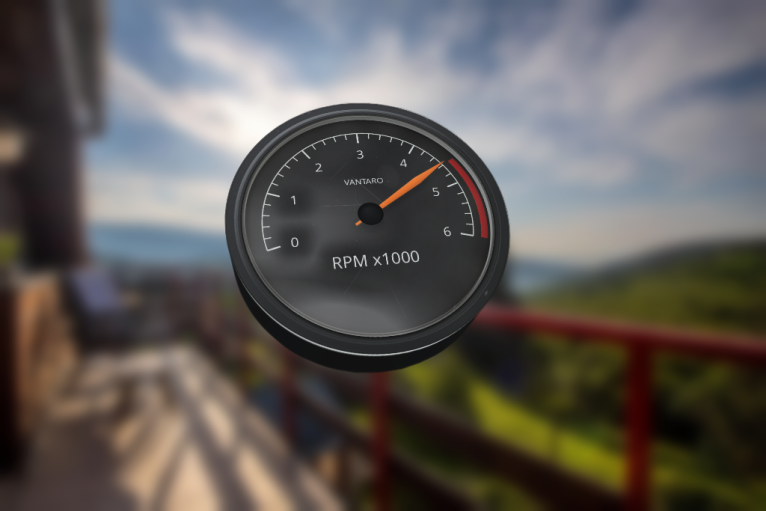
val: 4600
